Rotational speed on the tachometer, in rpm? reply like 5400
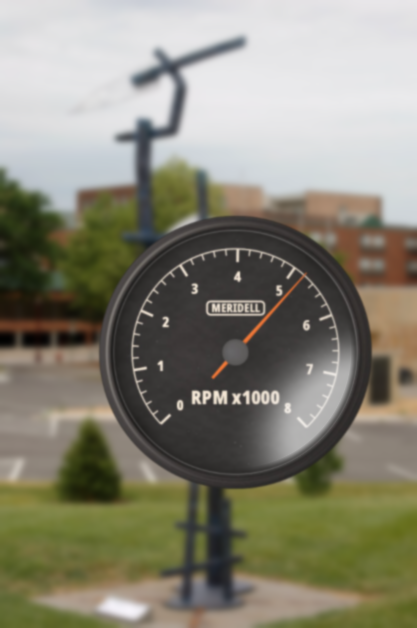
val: 5200
